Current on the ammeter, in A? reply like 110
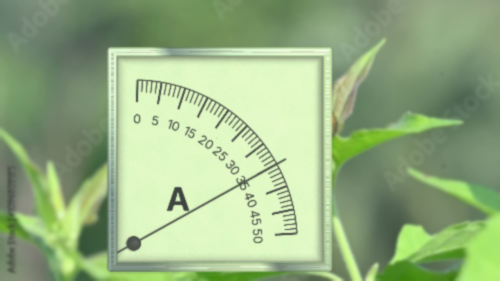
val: 35
